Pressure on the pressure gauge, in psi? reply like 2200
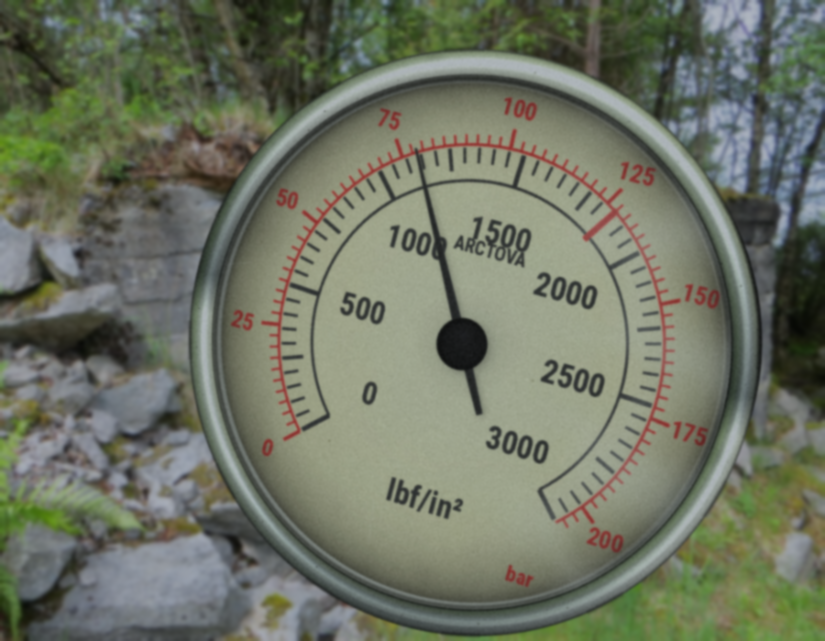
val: 1150
